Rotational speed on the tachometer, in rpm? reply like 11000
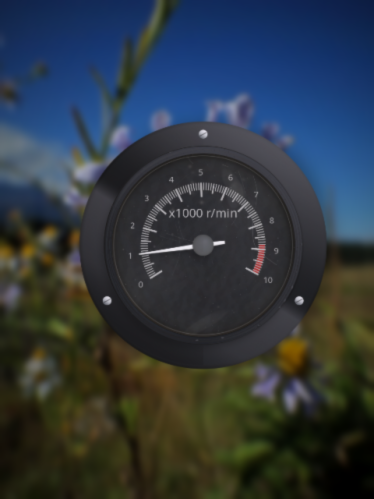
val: 1000
